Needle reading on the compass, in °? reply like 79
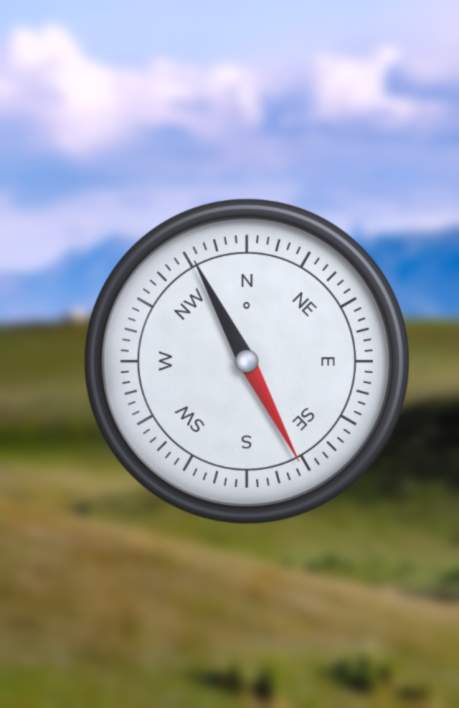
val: 152.5
